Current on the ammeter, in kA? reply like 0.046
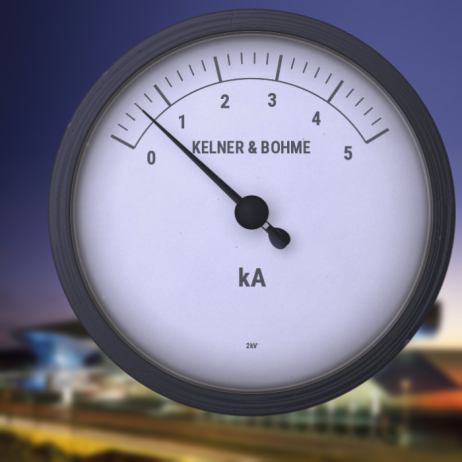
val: 0.6
